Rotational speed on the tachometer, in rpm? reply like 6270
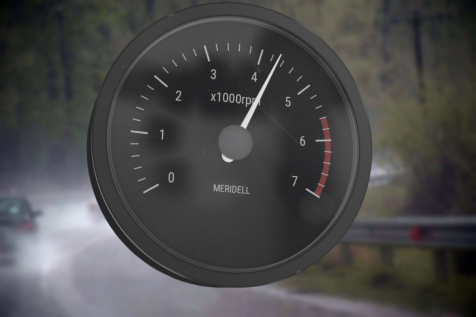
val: 4300
